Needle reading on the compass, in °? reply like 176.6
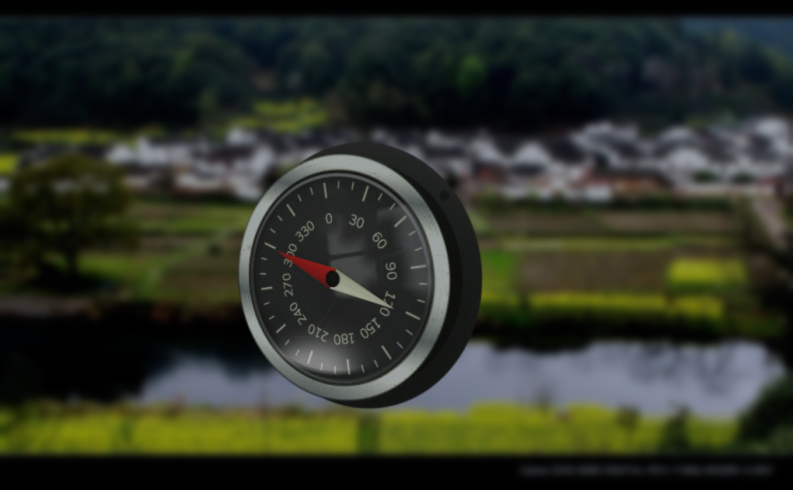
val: 300
